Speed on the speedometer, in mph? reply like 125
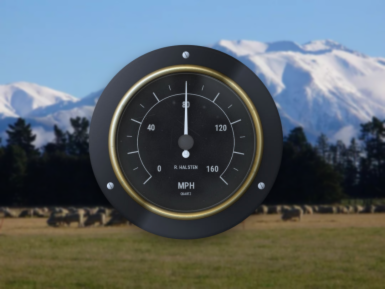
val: 80
